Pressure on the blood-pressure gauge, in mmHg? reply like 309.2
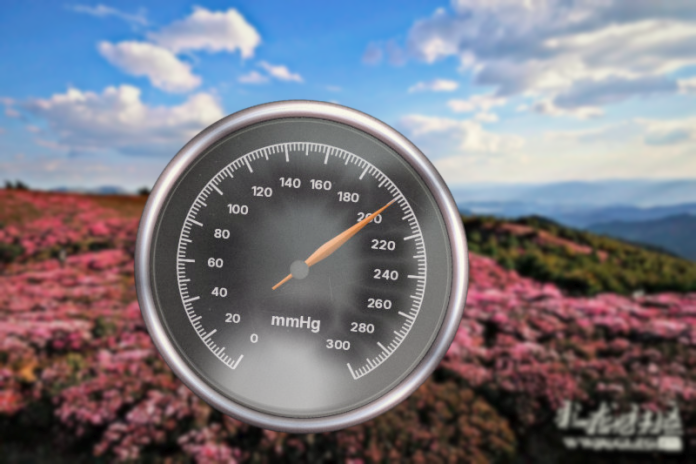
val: 200
